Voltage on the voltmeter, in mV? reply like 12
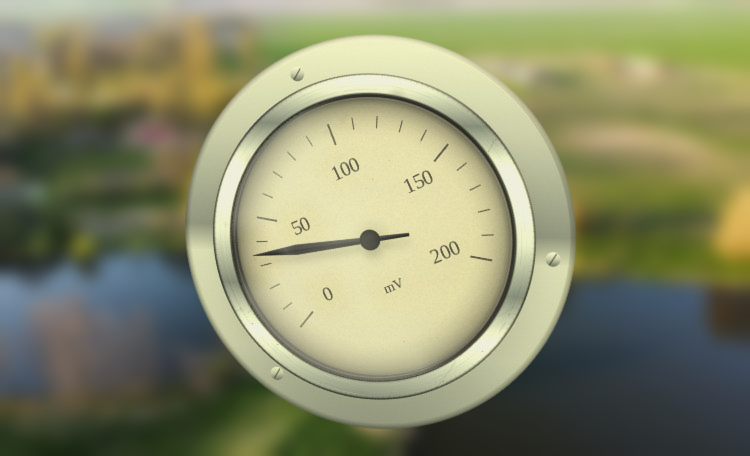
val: 35
